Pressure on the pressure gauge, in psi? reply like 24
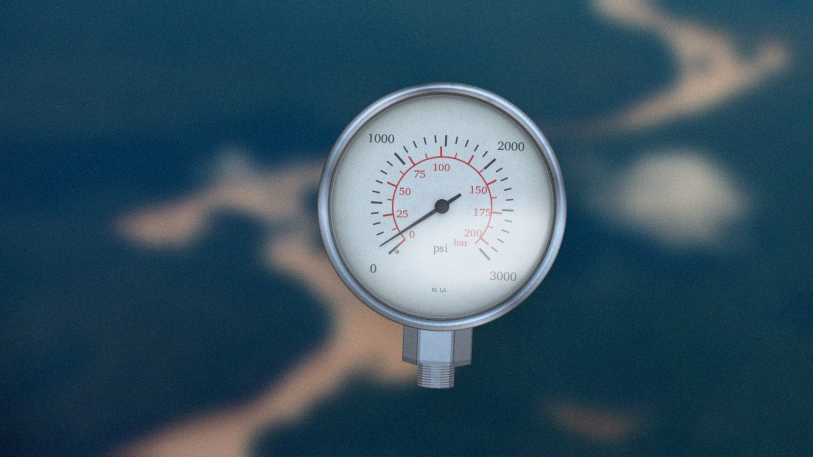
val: 100
